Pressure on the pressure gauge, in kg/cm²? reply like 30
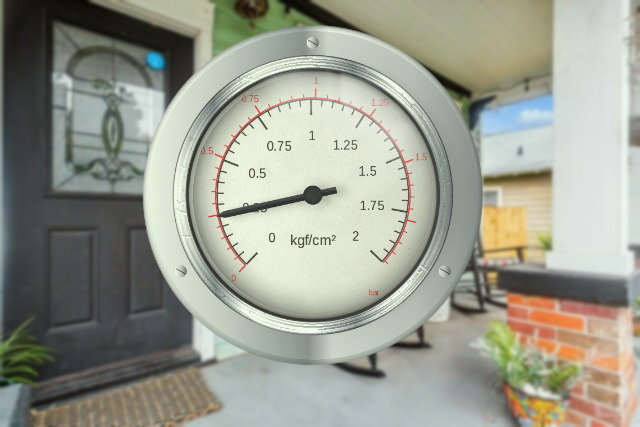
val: 0.25
